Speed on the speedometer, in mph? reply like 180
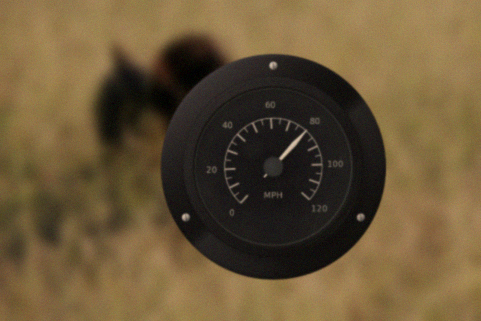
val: 80
